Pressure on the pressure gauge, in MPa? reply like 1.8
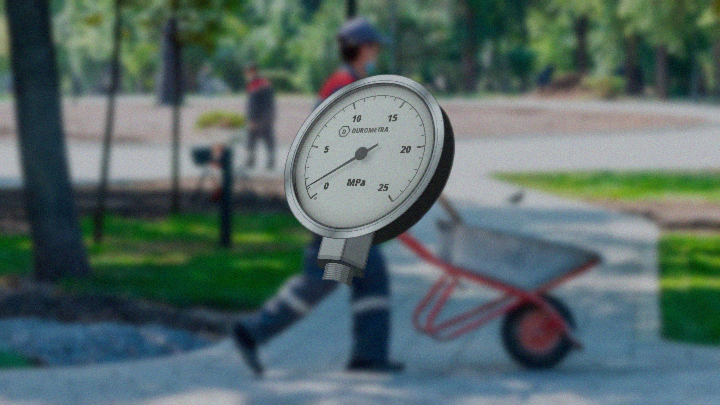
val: 1
